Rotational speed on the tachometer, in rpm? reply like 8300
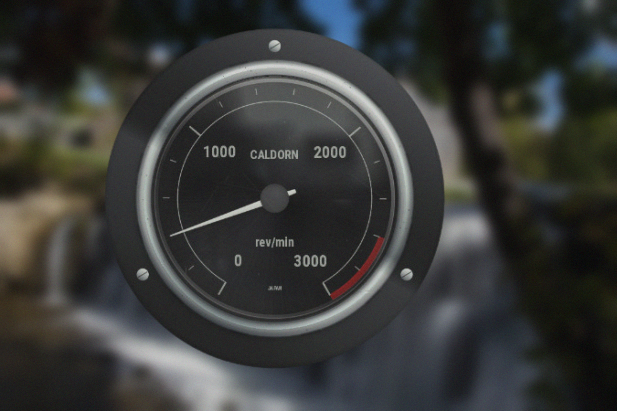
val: 400
